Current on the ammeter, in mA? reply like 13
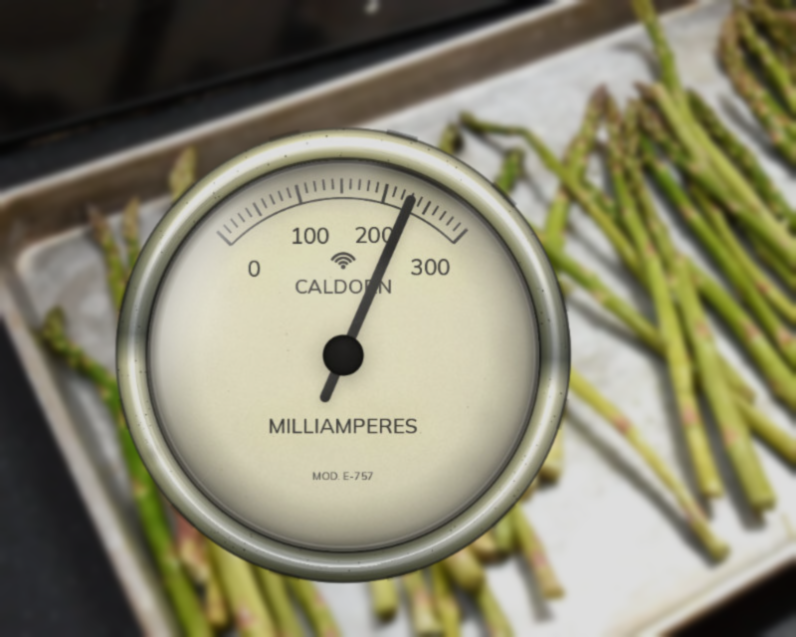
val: 230
